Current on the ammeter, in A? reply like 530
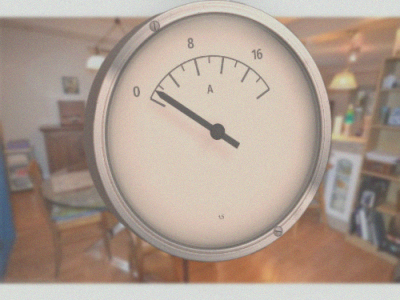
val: 1
